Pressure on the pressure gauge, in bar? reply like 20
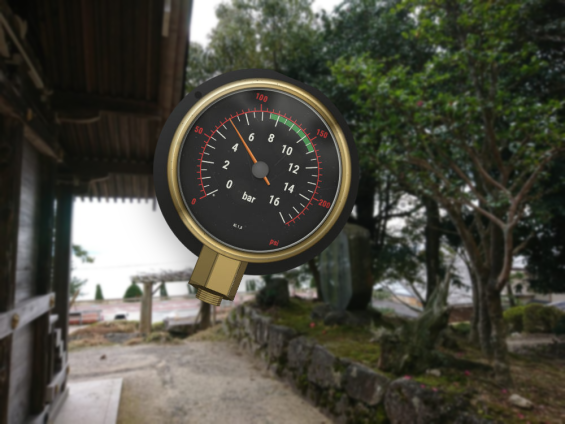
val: 5
